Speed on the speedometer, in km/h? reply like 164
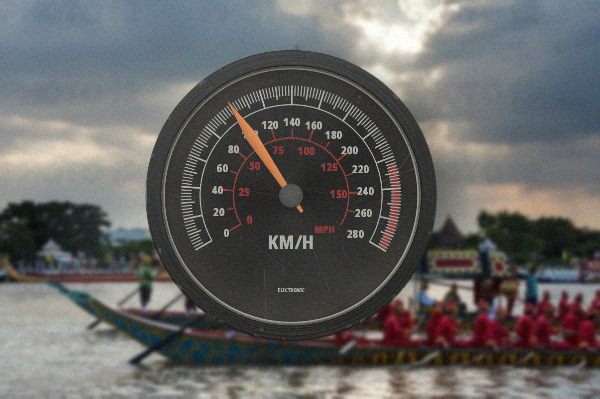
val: 100
